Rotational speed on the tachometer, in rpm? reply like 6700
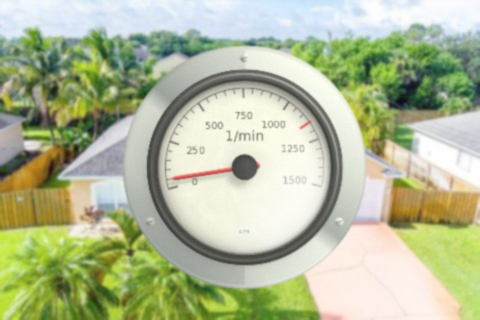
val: 50
